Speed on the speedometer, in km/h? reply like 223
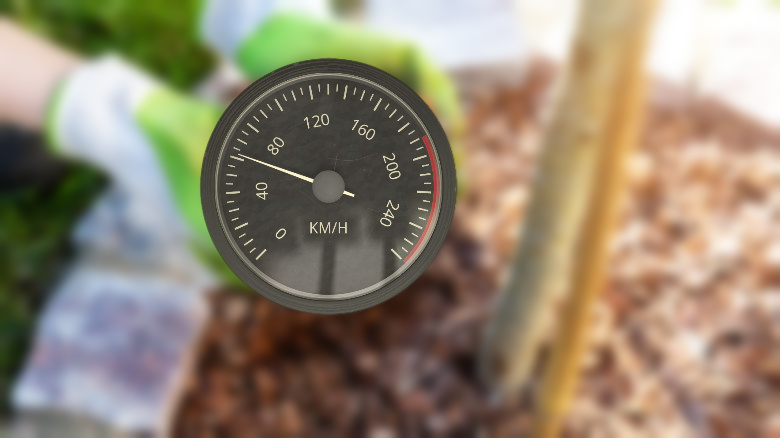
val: 62.5
